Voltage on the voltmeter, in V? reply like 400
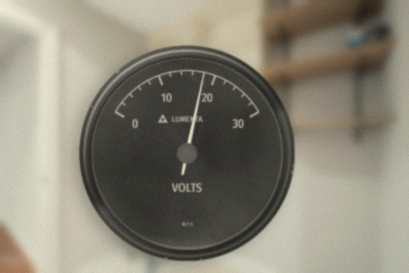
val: 18
